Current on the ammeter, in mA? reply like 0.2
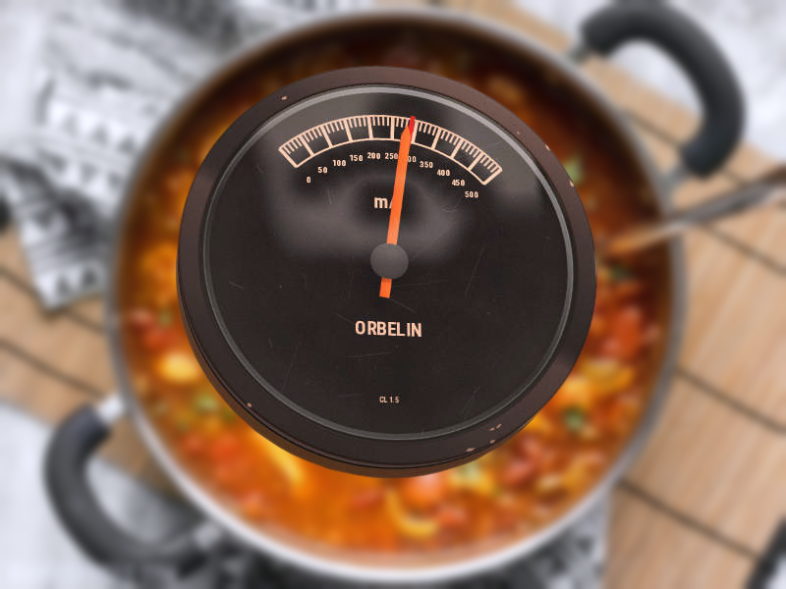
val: 280
